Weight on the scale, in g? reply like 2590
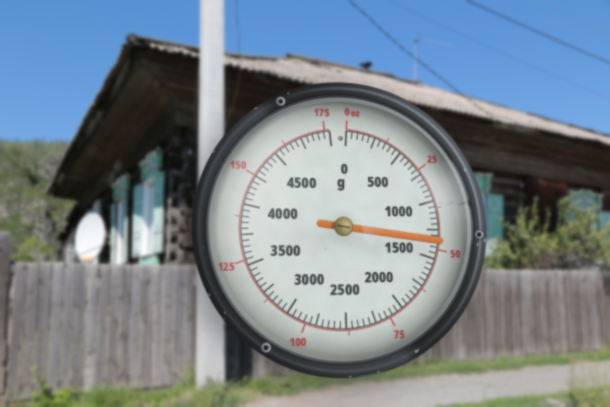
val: 1350
